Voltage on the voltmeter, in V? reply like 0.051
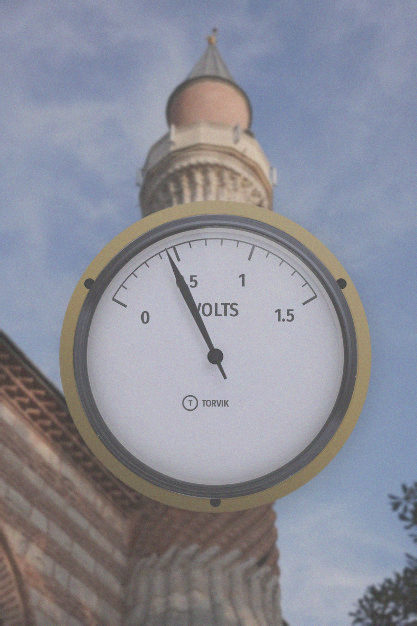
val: 0.45
